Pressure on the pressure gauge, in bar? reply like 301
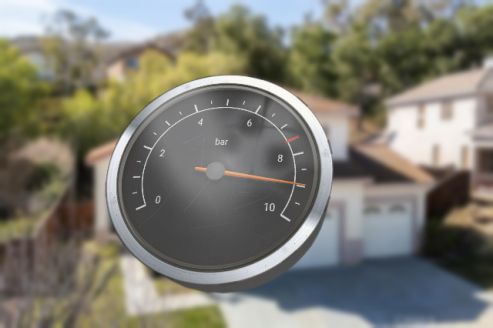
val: 9
